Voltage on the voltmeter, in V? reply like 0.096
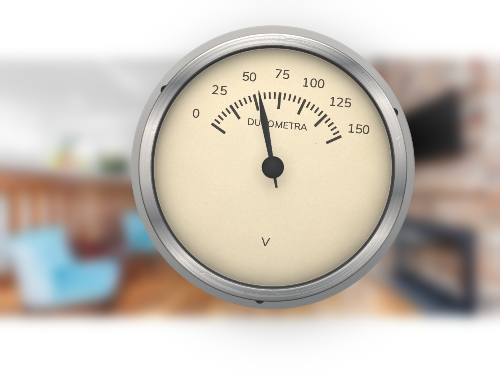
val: 55
